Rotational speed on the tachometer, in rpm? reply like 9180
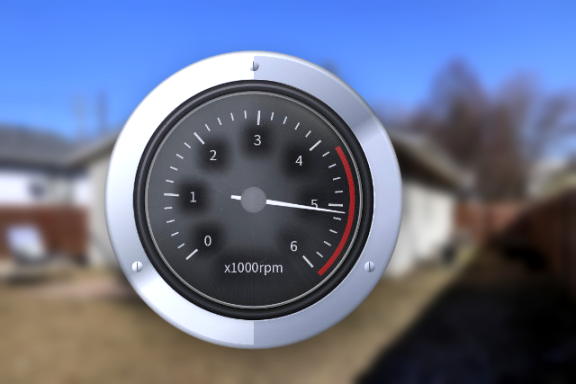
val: 5100
